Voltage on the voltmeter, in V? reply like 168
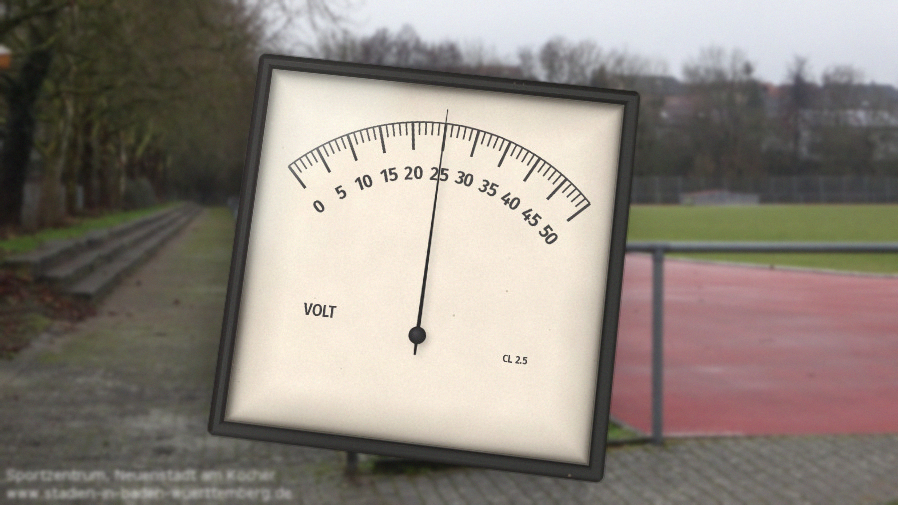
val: 25
